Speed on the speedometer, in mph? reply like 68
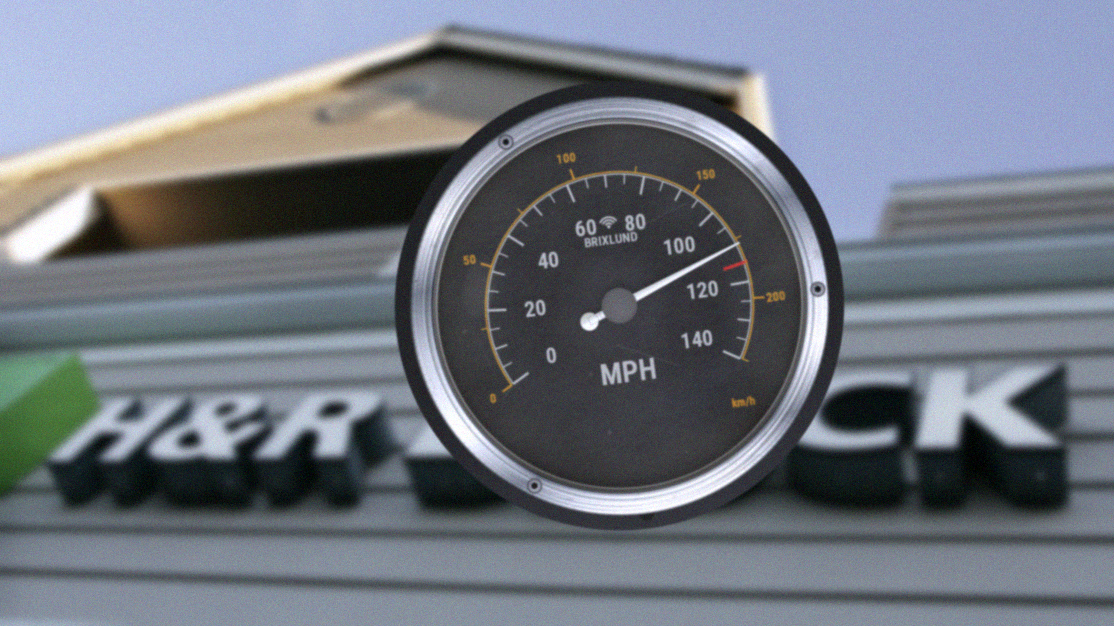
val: 110
